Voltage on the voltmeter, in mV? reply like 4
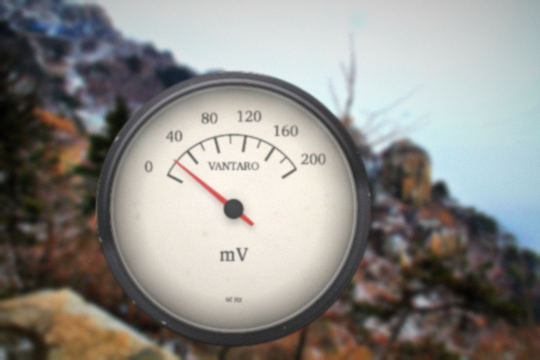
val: 20
